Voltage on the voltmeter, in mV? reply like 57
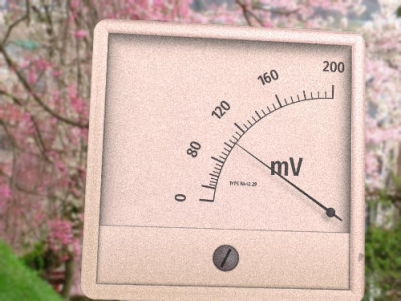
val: 105
